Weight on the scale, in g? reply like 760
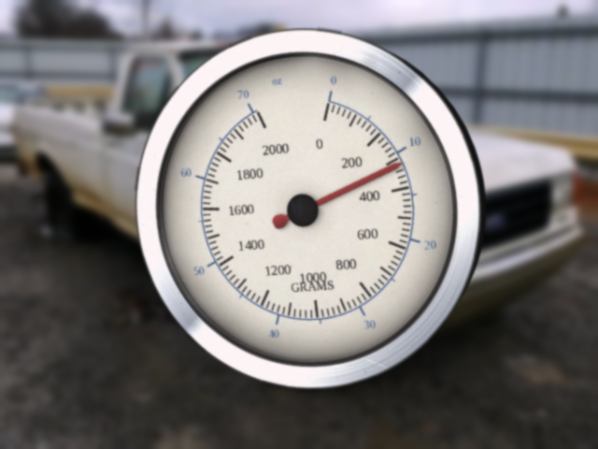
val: 320
